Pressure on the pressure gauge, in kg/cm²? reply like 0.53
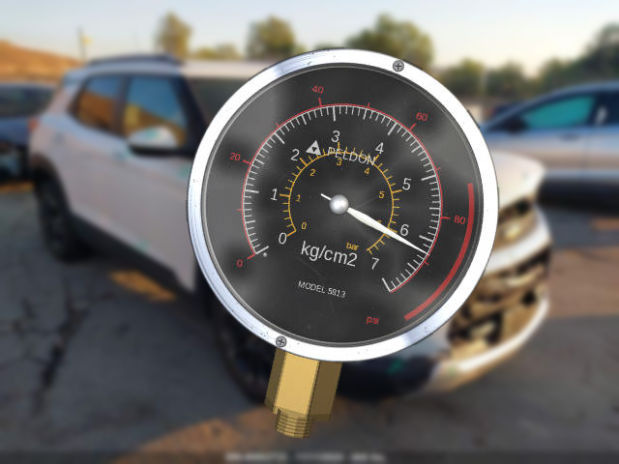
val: 6.2
